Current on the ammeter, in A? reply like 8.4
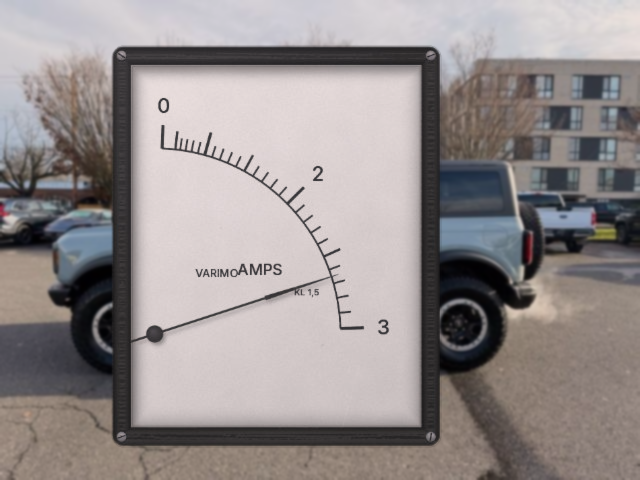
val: 2.65
